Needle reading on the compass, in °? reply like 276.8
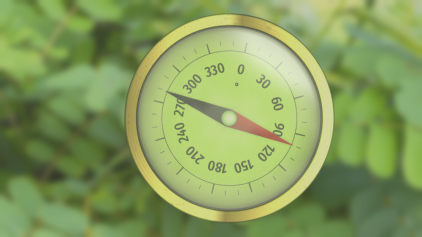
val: 100
